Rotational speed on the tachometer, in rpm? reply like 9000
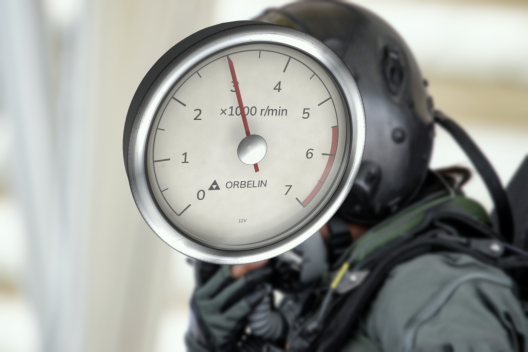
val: 3000
